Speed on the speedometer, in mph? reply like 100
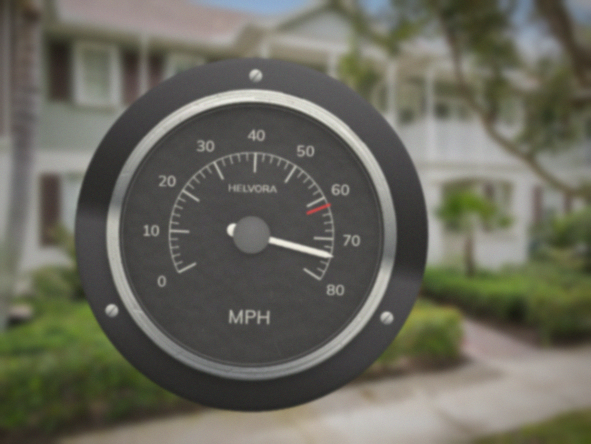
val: 74
